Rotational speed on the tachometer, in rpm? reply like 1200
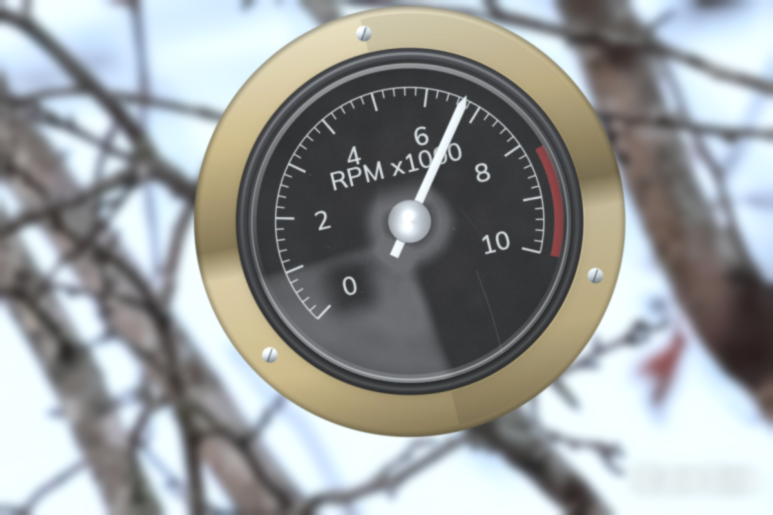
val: 6700
